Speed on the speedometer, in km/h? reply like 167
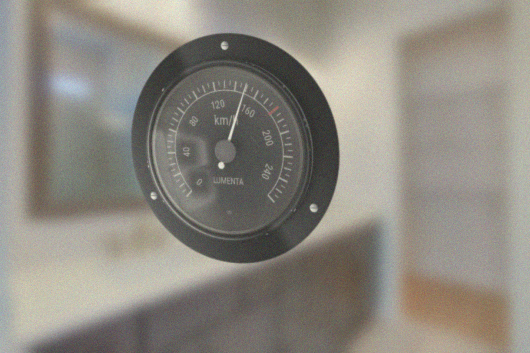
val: 150
